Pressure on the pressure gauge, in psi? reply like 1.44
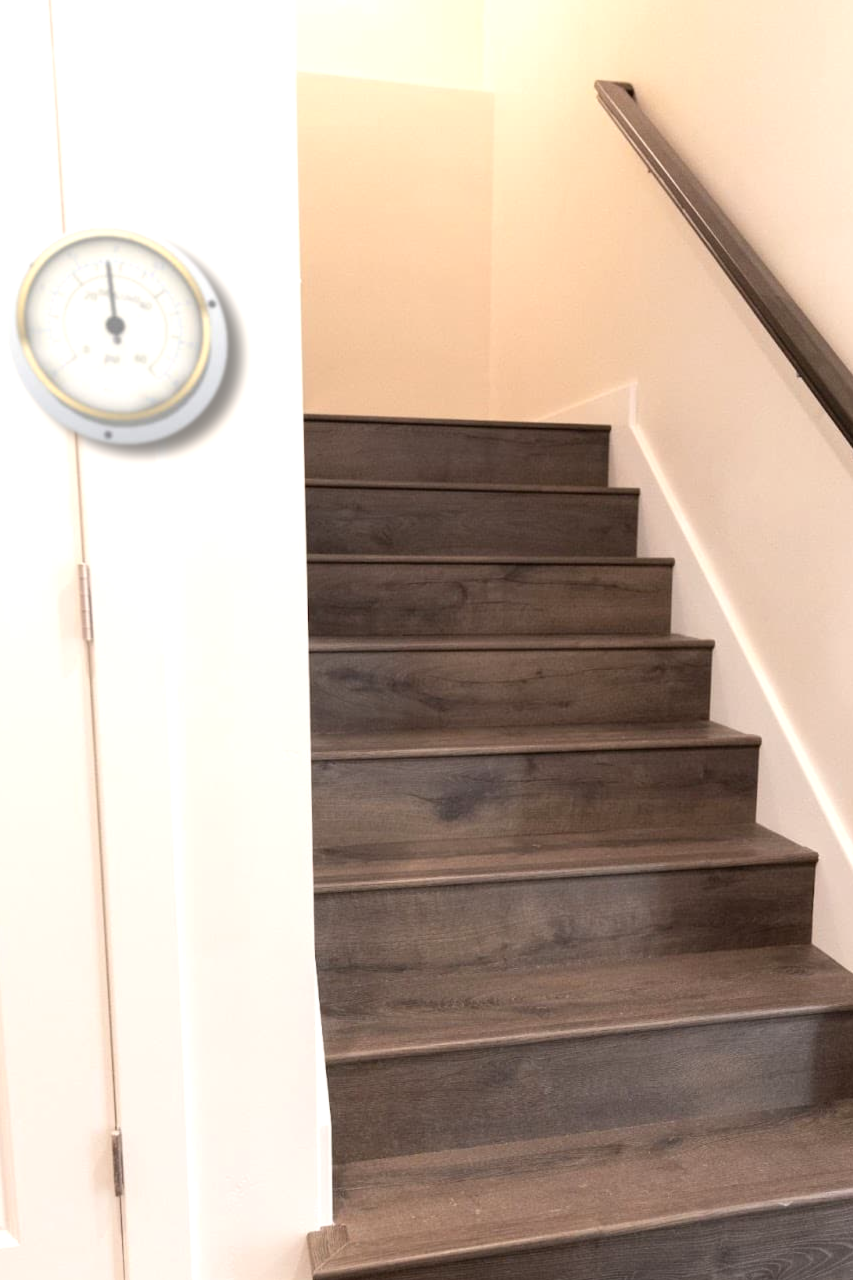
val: 27.5
